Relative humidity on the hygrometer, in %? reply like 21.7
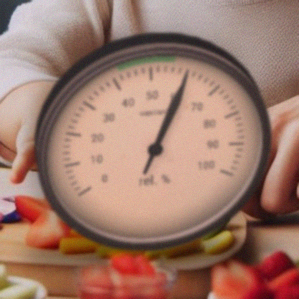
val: 60
